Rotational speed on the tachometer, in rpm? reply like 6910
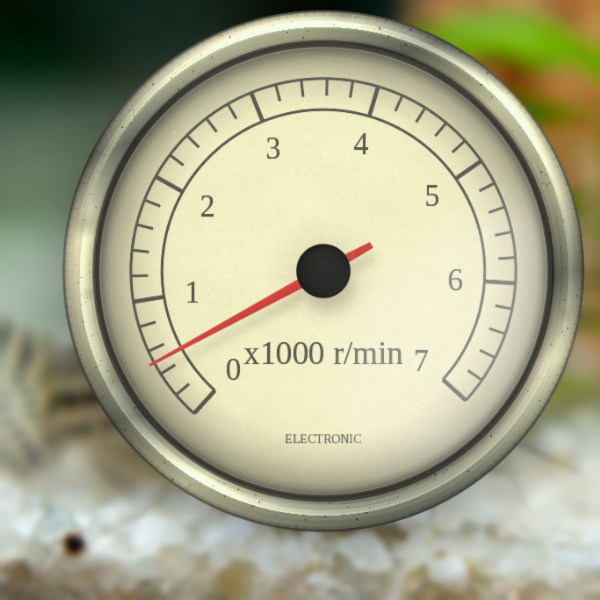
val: 500
